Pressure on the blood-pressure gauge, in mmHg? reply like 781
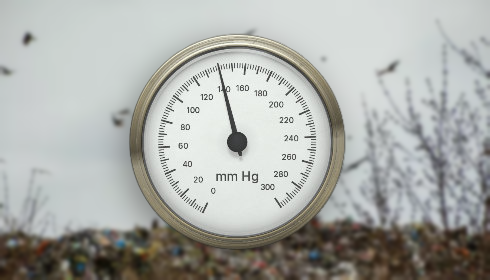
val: 140
